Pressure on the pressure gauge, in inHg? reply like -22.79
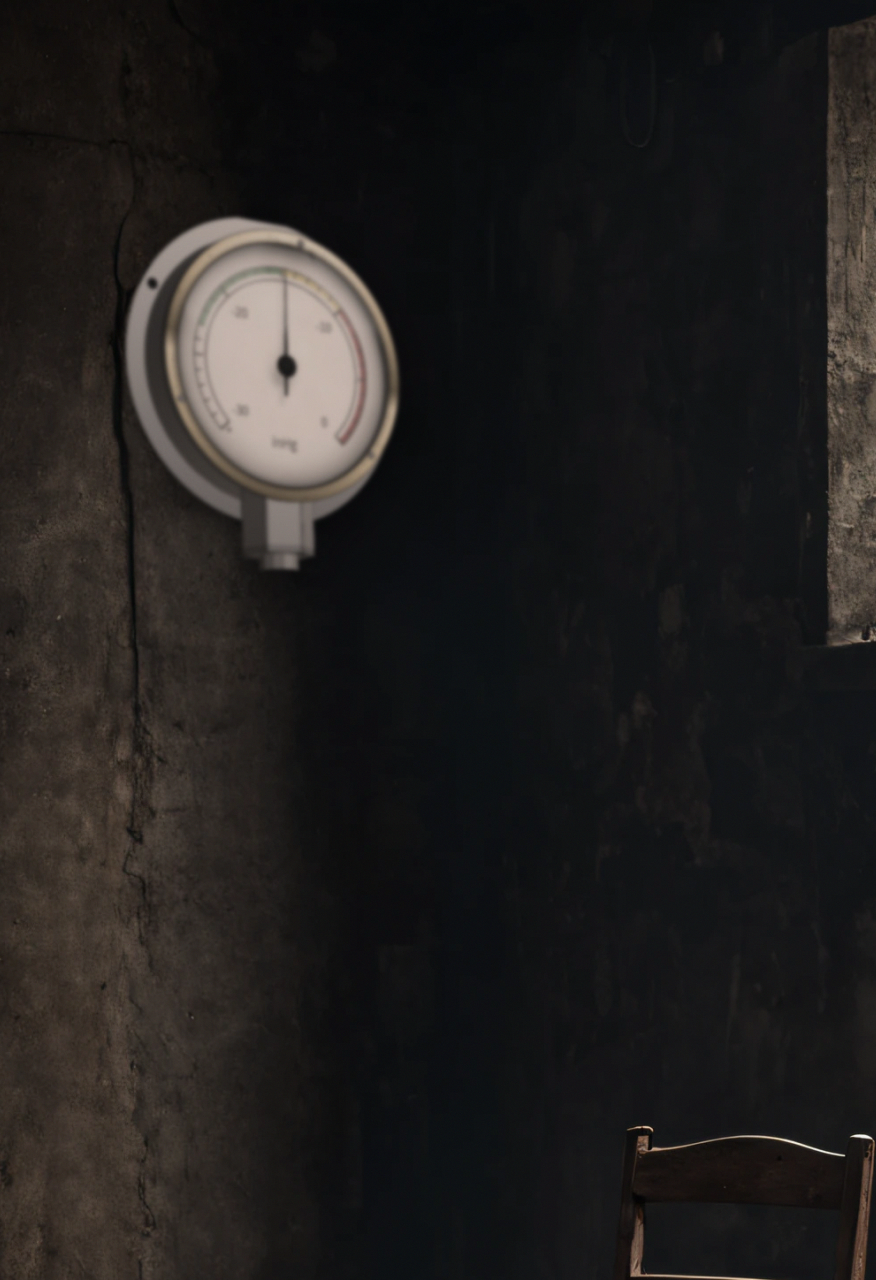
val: -15
